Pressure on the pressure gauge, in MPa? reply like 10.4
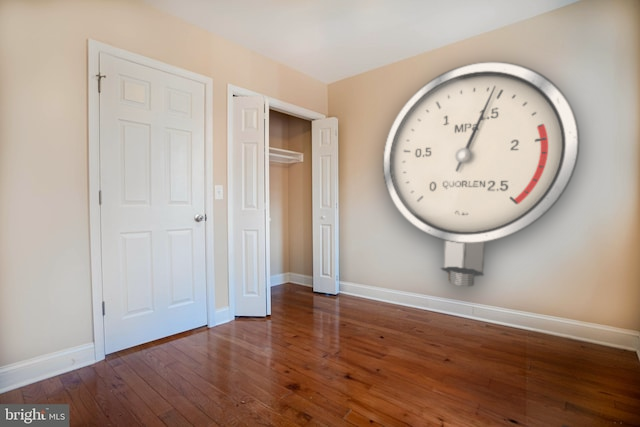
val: 1.45
